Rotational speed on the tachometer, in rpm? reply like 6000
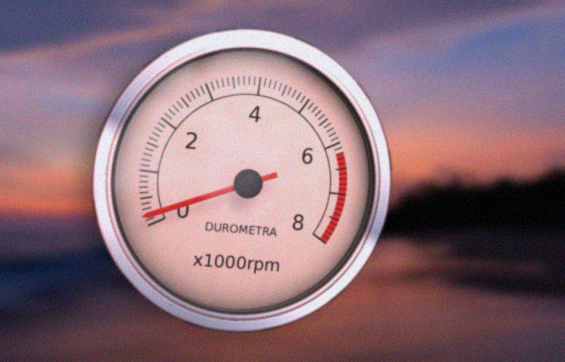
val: 200
